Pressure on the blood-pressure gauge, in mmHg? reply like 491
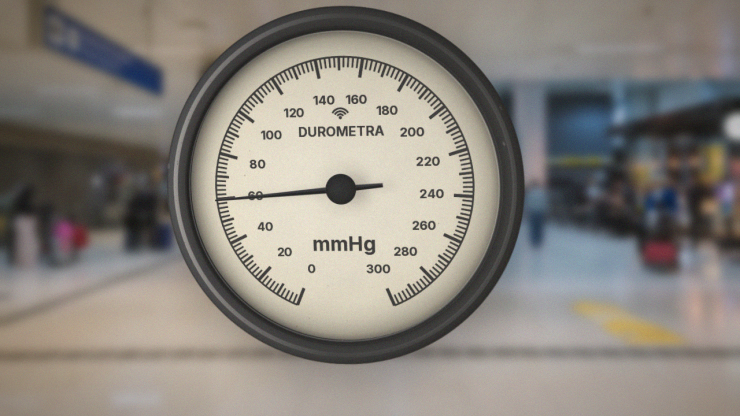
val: 60
